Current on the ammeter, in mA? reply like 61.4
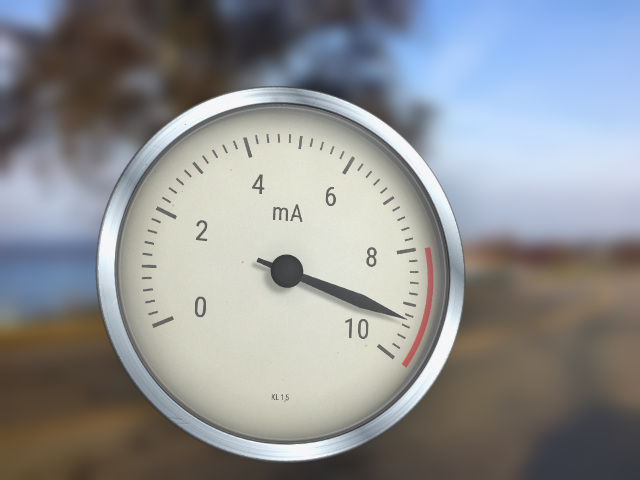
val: 9.3
